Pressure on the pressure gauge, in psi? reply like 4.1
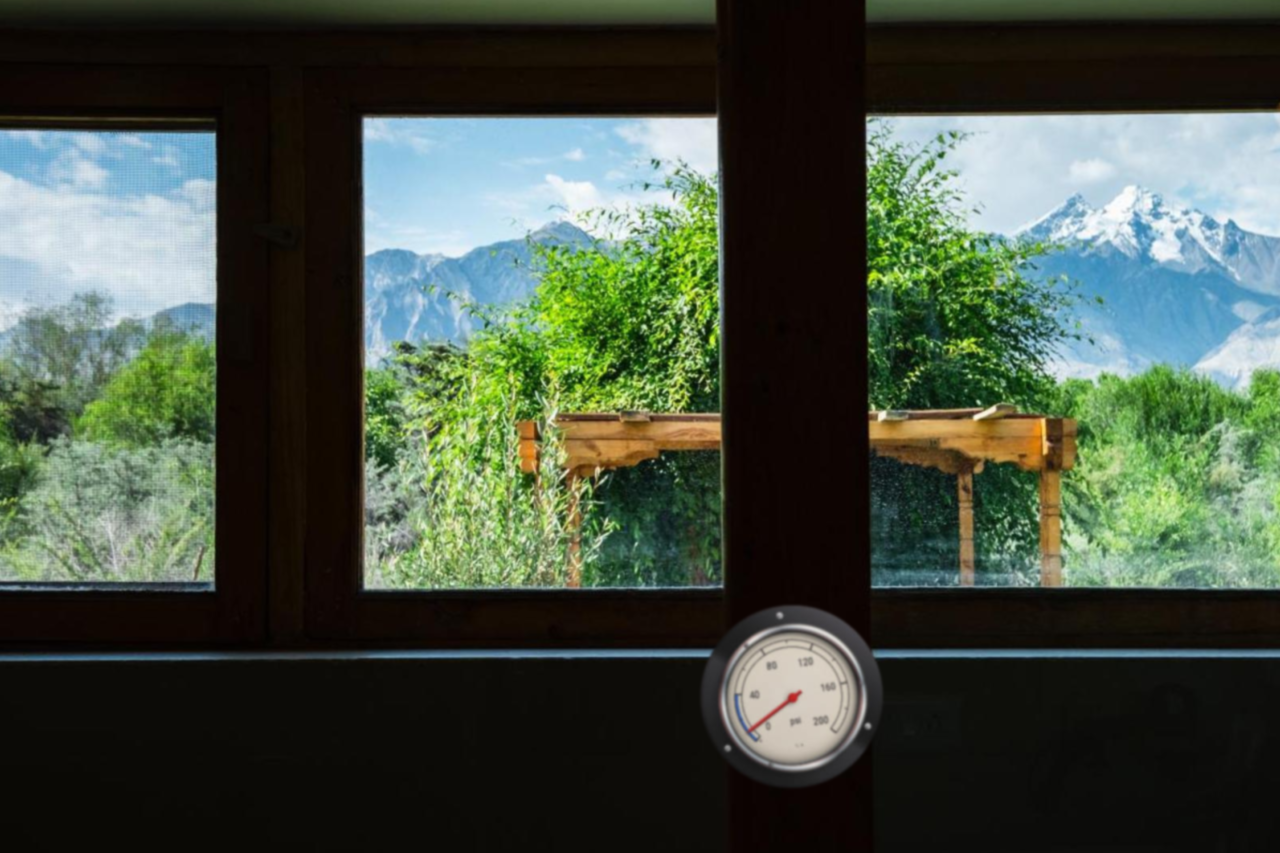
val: 10
